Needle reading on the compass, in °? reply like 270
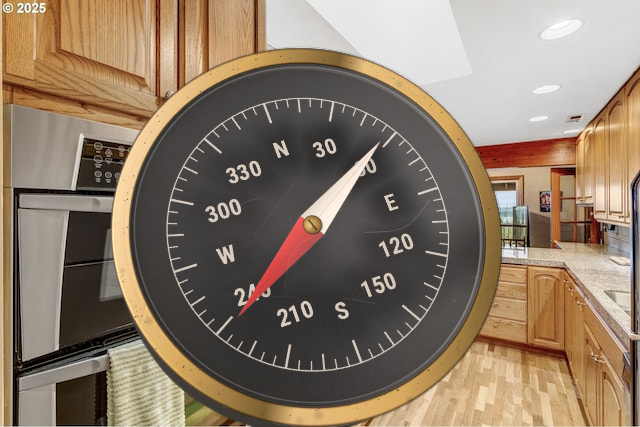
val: 237.5
